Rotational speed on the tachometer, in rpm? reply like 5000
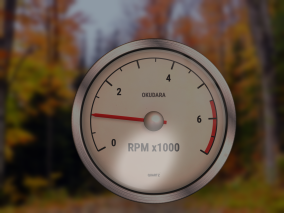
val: 1000
